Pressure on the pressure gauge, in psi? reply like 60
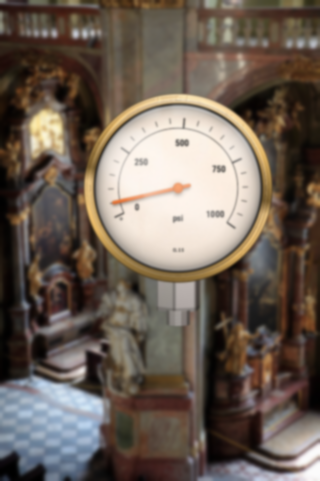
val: 50
